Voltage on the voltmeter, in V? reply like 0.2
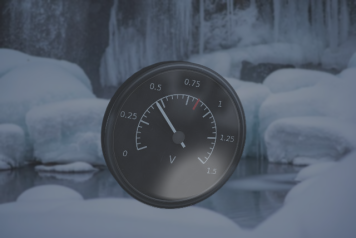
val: 0.45
